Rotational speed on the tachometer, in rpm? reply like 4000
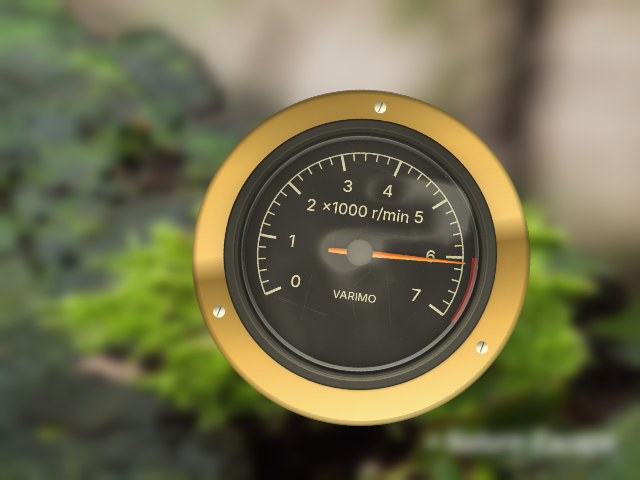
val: 6100
